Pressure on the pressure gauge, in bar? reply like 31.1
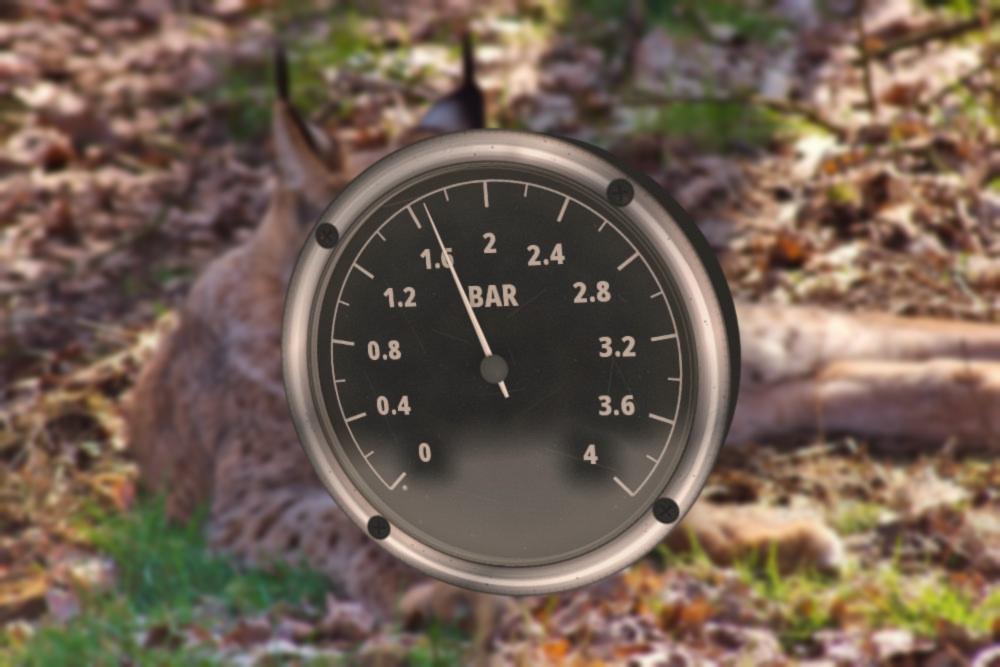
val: 1.7
